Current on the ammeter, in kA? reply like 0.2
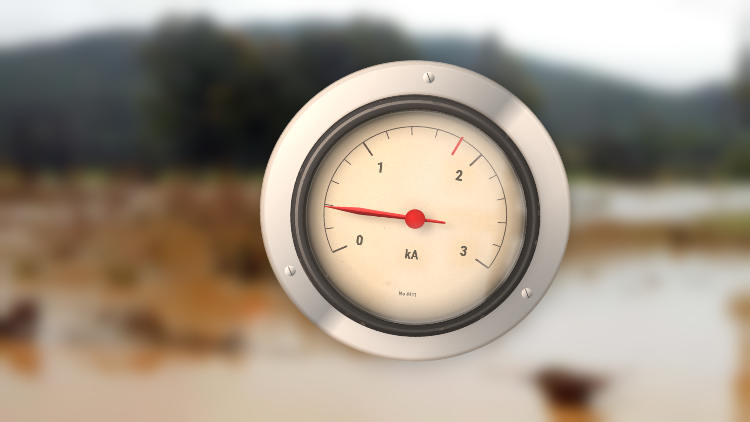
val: 0.4
